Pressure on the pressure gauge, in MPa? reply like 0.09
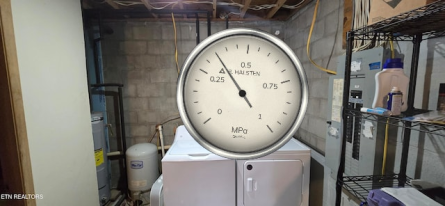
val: 0.35
